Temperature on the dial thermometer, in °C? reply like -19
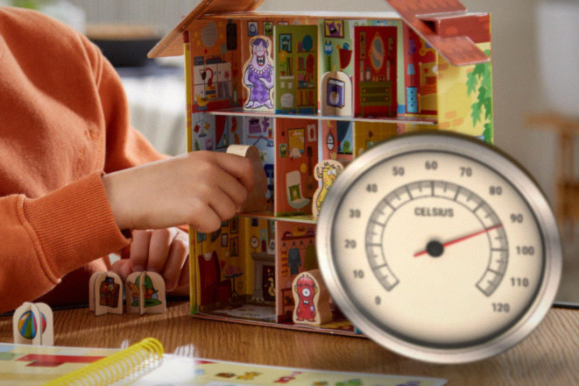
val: 90
